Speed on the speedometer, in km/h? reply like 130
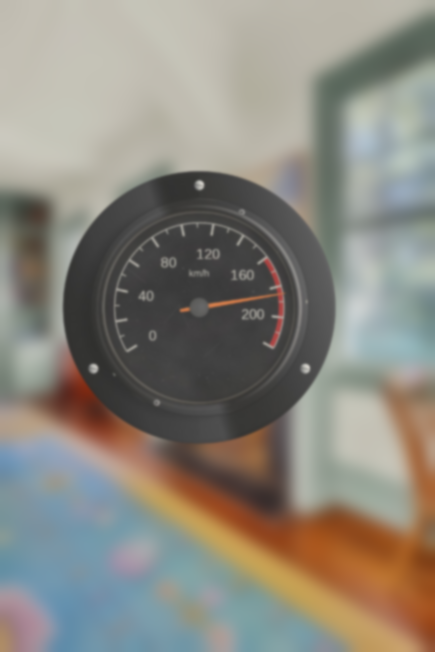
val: 185
